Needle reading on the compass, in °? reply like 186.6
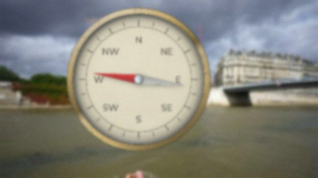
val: 277.5
